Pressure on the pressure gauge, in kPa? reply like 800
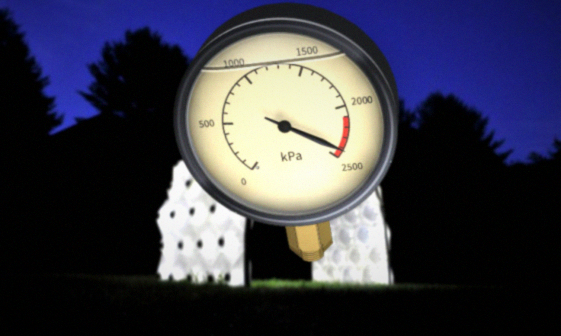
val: 2400
